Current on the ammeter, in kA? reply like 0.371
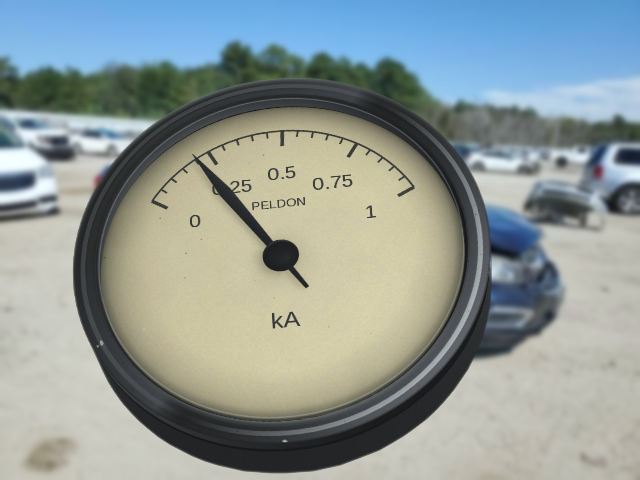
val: 0.2
